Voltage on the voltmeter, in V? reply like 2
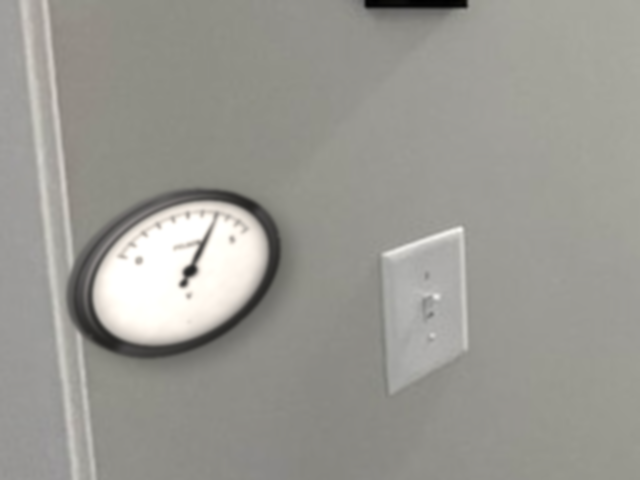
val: 3.5
